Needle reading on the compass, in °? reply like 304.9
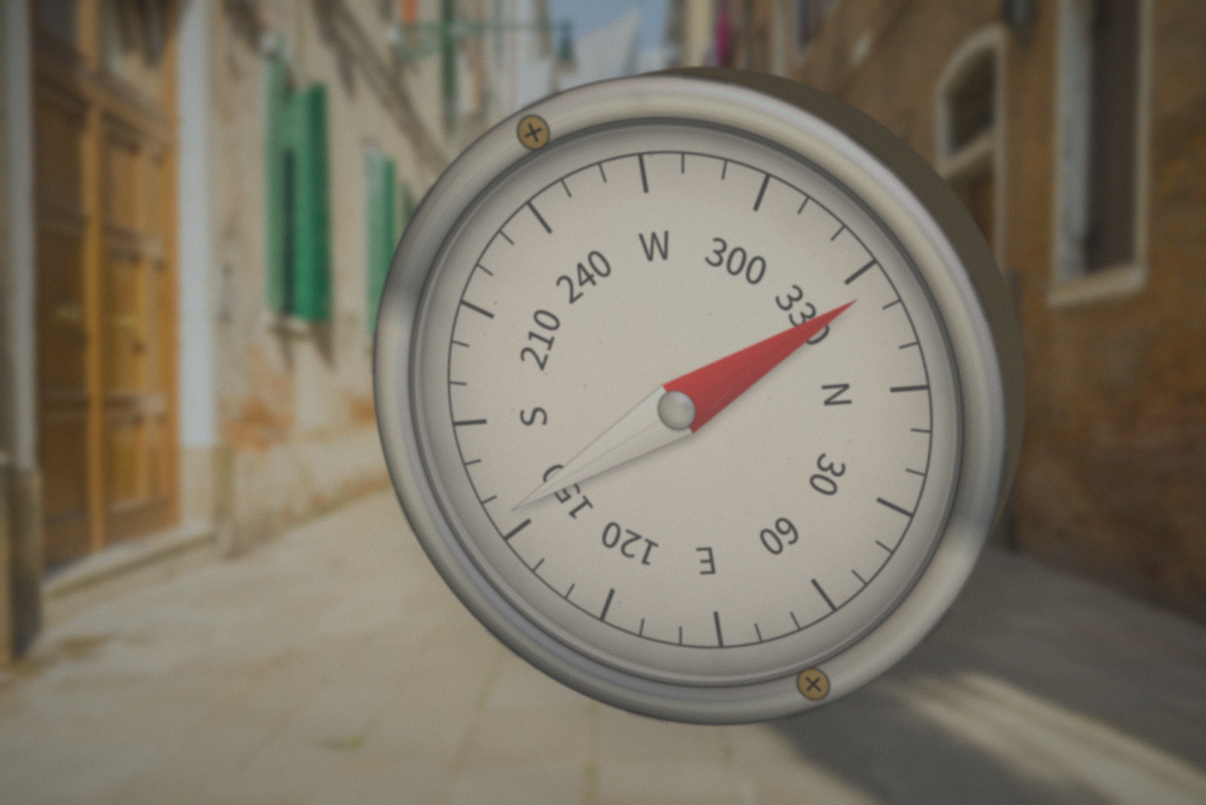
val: 335
